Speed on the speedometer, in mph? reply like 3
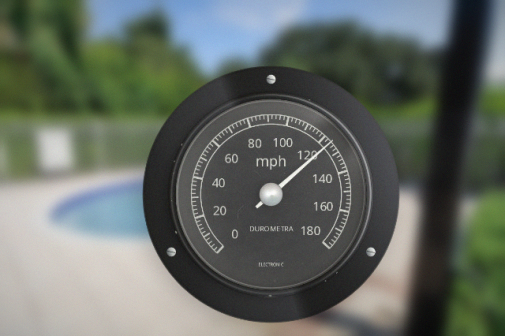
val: 124
